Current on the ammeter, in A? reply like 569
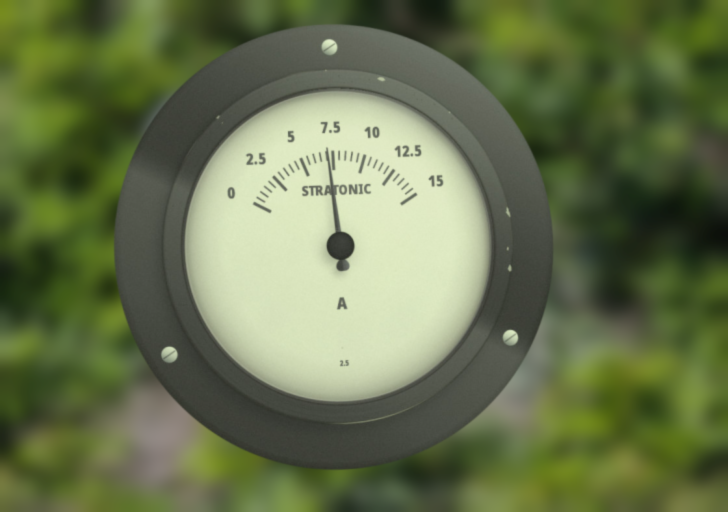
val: 7
